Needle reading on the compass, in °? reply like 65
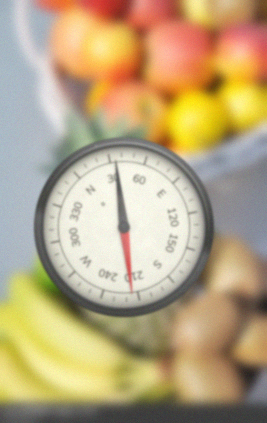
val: 215
